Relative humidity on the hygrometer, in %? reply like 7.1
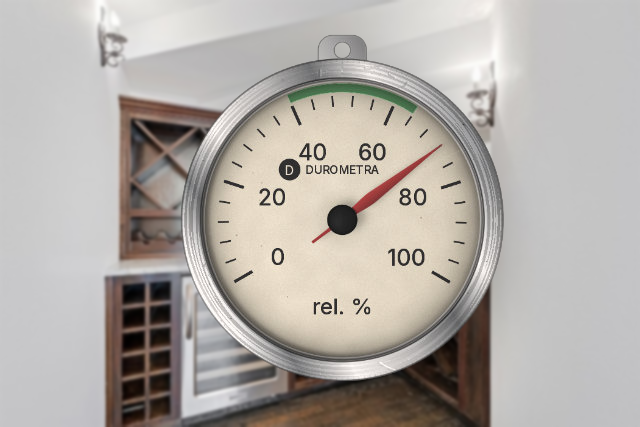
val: 72
